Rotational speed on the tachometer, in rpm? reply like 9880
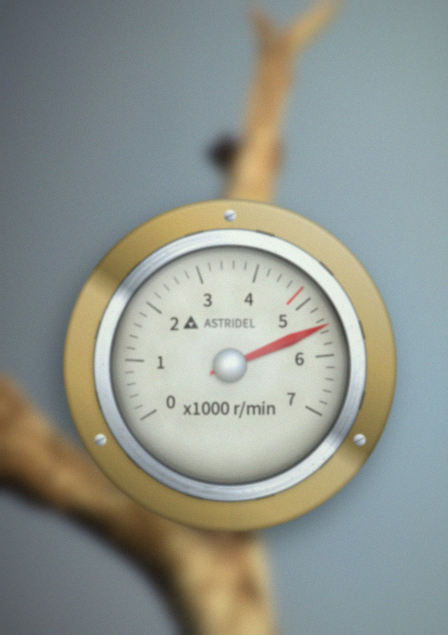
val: 5500
